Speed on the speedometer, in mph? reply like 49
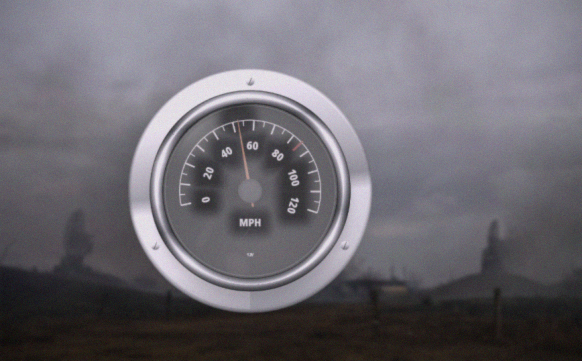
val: 52.5
